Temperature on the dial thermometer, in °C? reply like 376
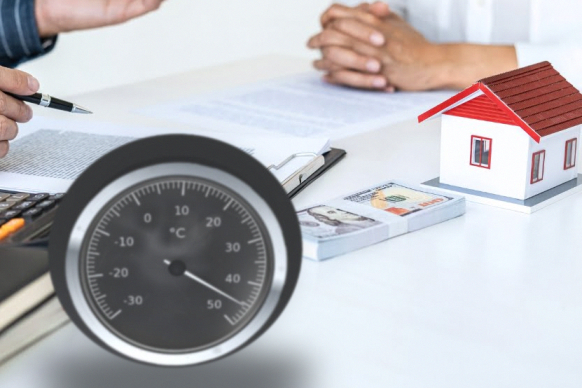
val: 45
